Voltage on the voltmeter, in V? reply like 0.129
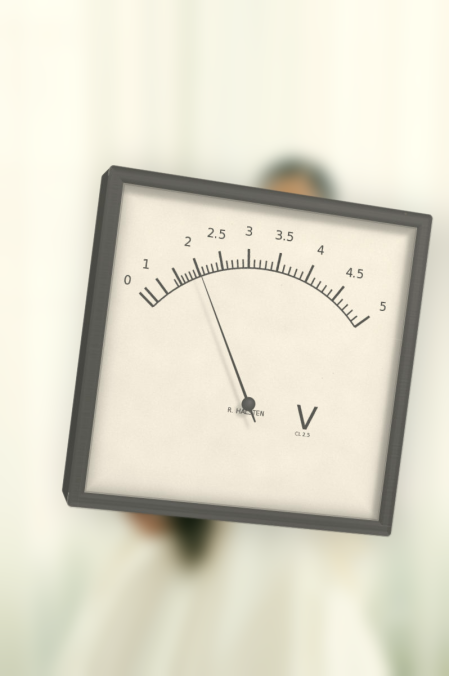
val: 2
